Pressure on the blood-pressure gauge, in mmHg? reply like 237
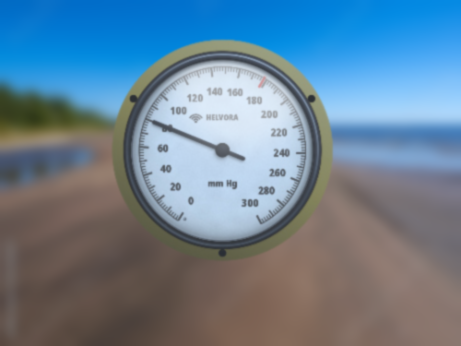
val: 80
